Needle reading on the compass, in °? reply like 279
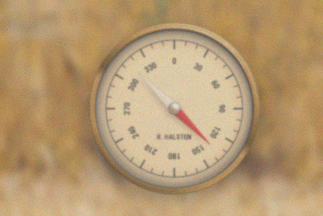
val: 135
